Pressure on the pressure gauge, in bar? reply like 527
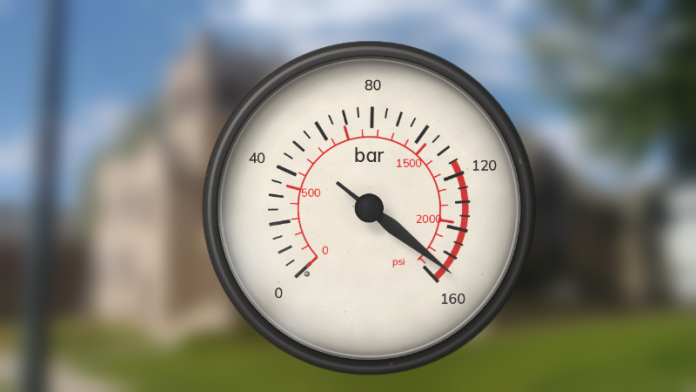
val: 155
